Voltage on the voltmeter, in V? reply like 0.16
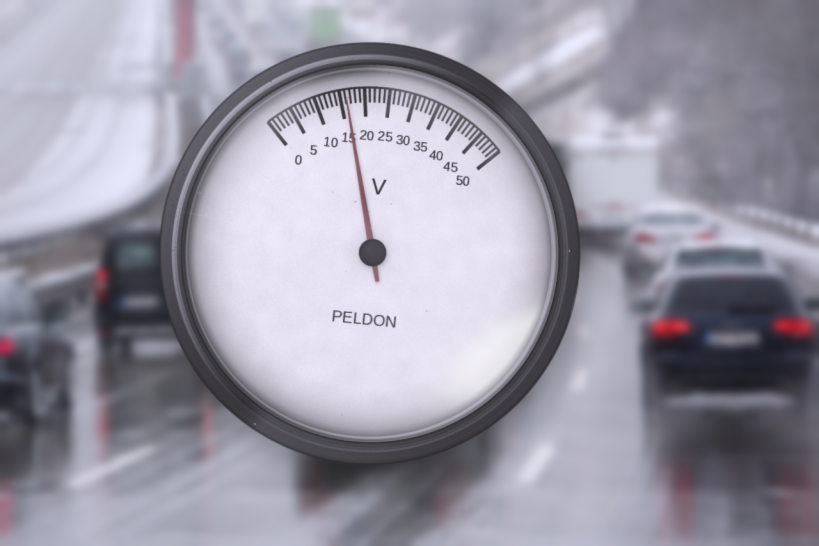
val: 16
